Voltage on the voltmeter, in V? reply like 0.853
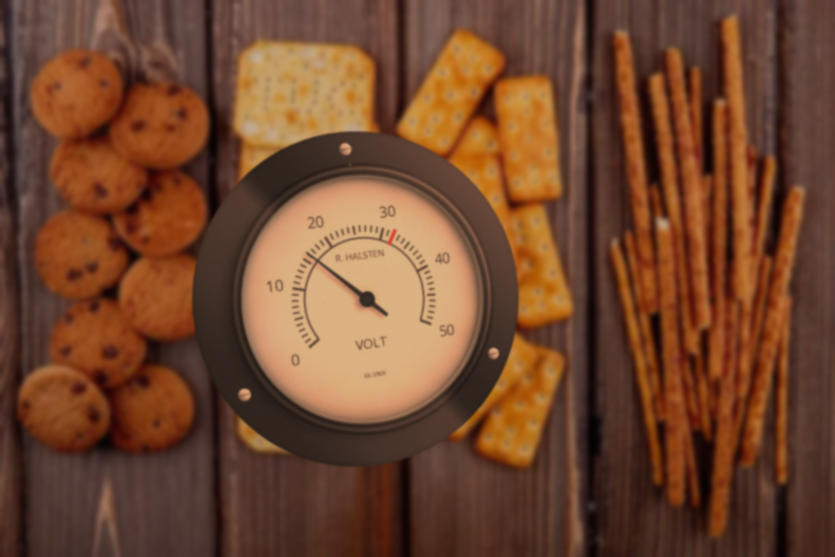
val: 16
